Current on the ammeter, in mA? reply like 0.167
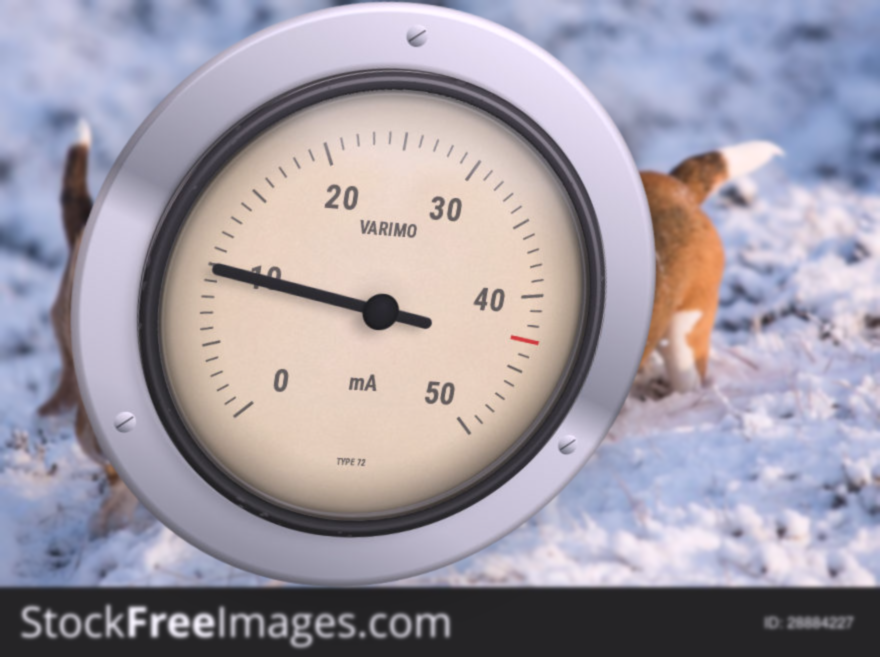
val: 10
